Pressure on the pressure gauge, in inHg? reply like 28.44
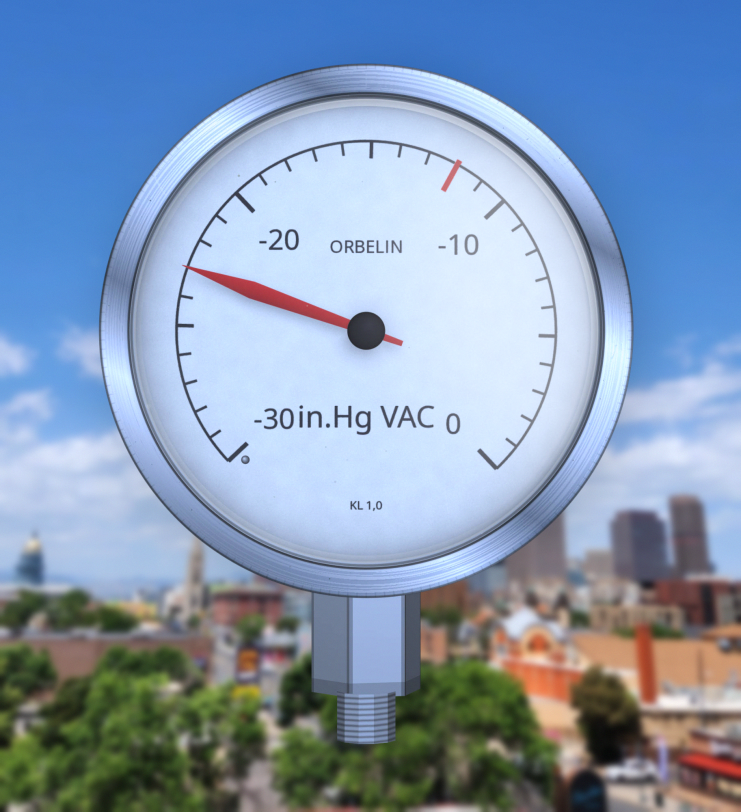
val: -23
